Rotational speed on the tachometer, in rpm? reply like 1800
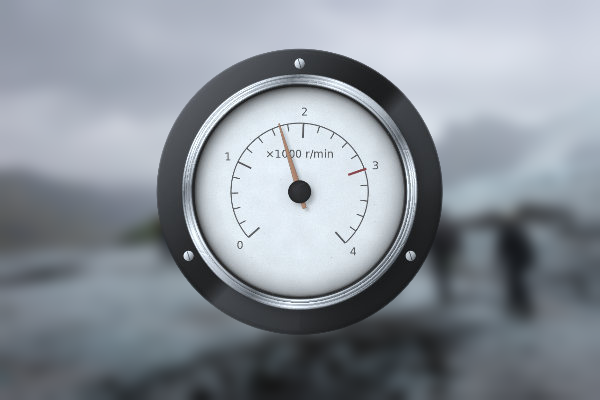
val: 1700
